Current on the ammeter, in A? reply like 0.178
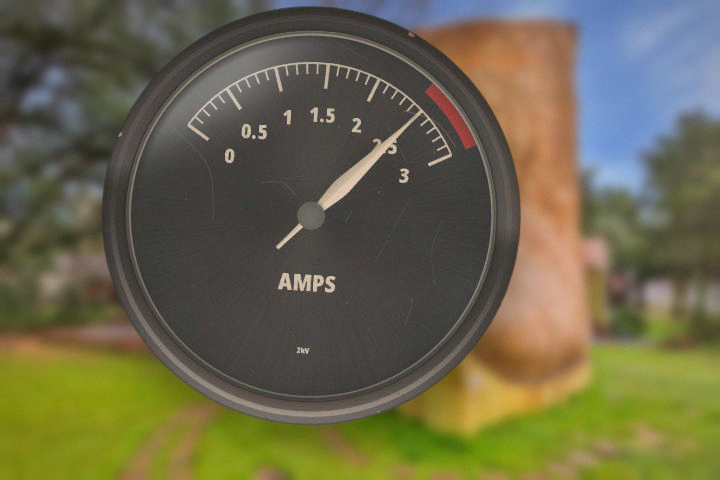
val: 2.5
